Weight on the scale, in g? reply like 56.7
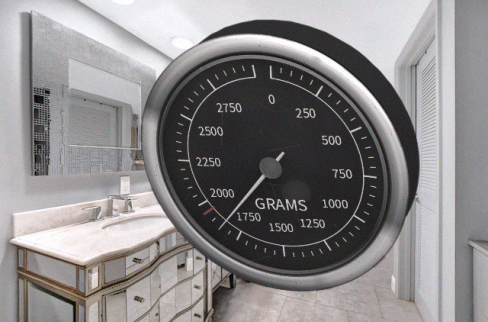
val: 1850
